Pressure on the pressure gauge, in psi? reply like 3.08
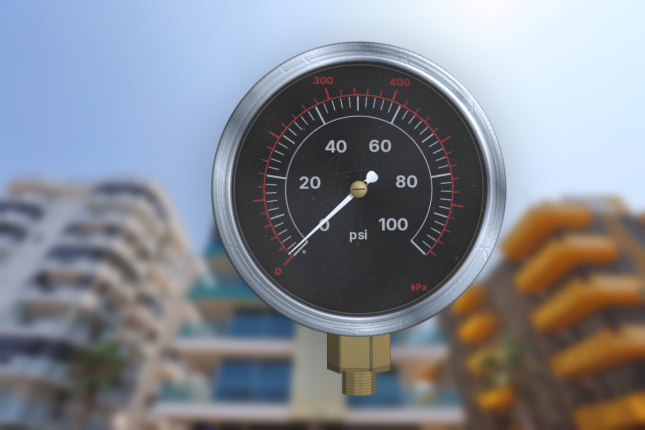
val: 1
